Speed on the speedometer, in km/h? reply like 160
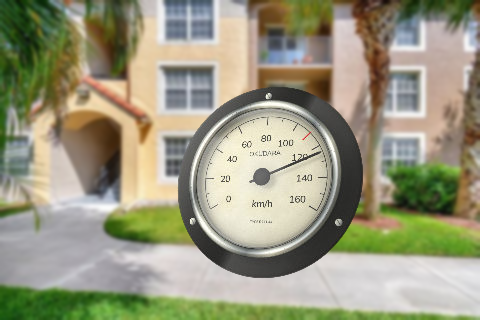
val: 125
